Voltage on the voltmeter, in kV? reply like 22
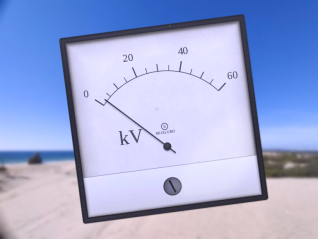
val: 2.5
